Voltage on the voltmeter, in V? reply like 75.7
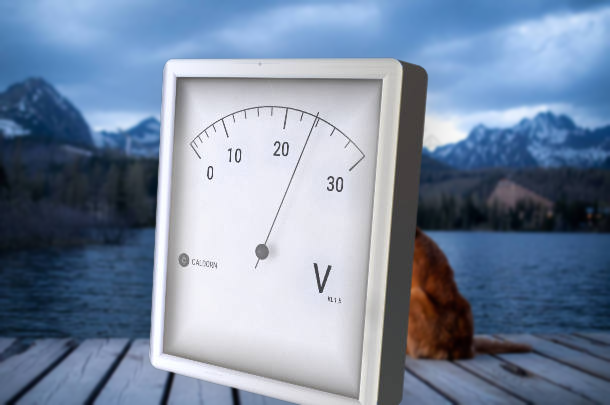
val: 24
